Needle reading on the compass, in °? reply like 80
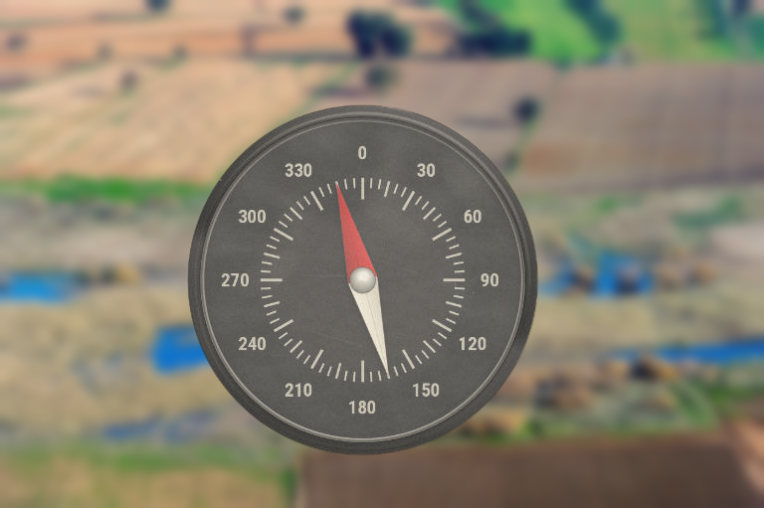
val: 345
